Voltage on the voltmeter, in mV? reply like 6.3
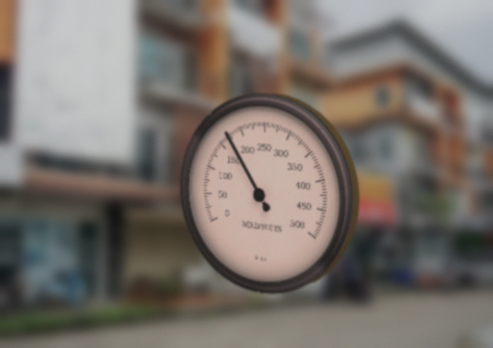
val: 175
